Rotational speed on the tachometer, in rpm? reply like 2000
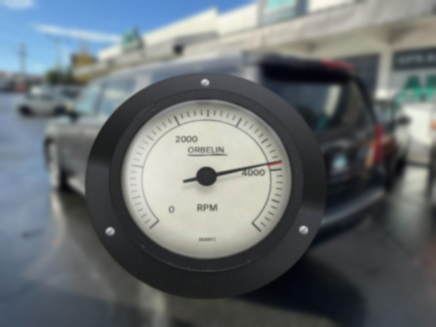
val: 3900
